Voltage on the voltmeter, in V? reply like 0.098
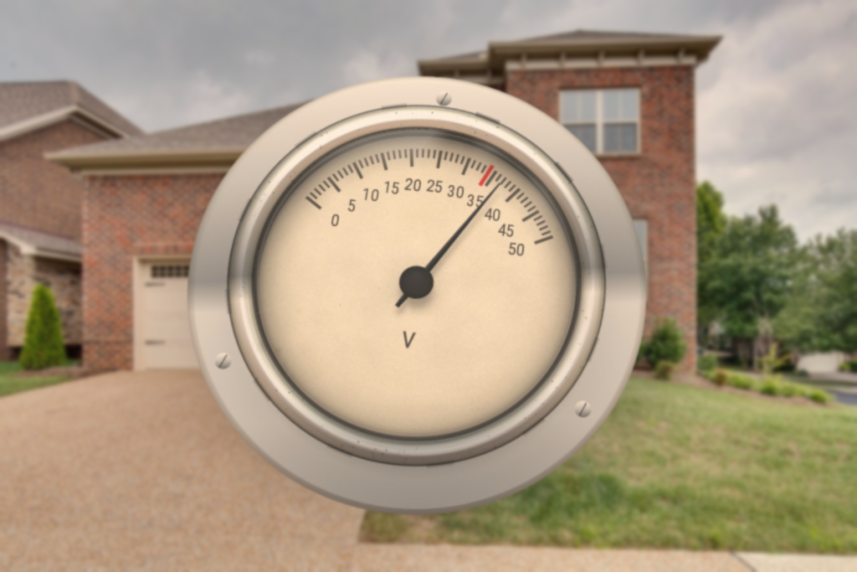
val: 37
